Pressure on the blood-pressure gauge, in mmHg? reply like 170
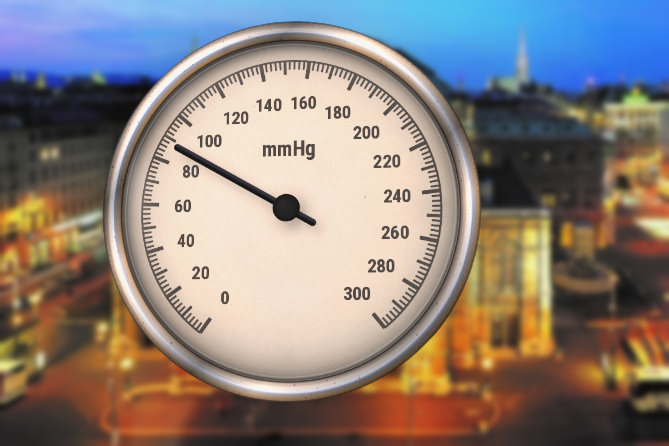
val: 88
